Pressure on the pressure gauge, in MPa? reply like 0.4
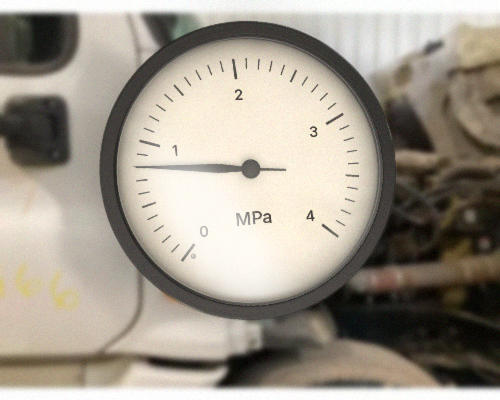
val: 0.8
